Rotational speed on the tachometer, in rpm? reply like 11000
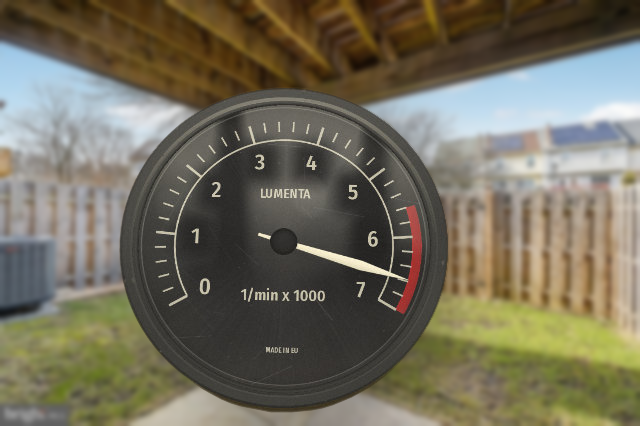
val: 6600
